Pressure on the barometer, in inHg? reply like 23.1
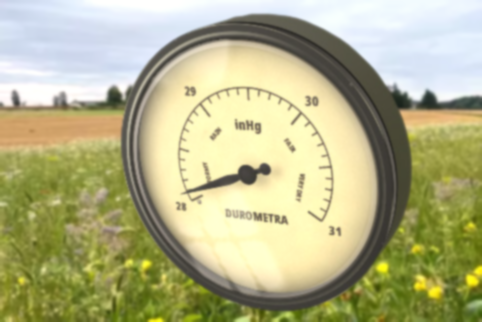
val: 28.1
